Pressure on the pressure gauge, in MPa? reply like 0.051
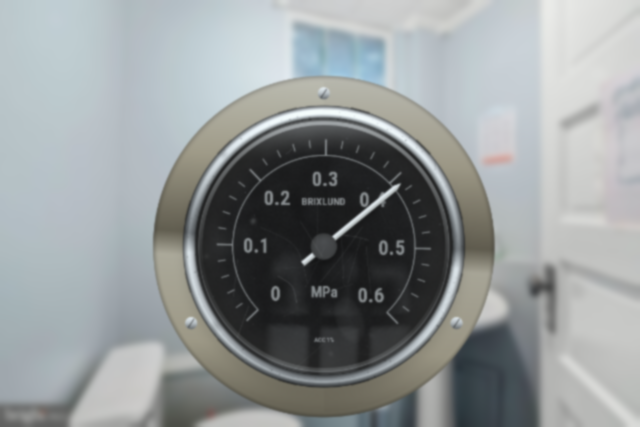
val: 0.41
